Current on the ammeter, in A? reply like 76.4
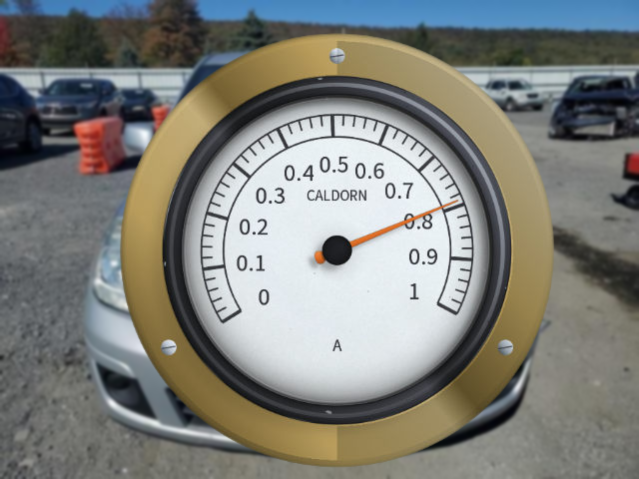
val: 0.79
